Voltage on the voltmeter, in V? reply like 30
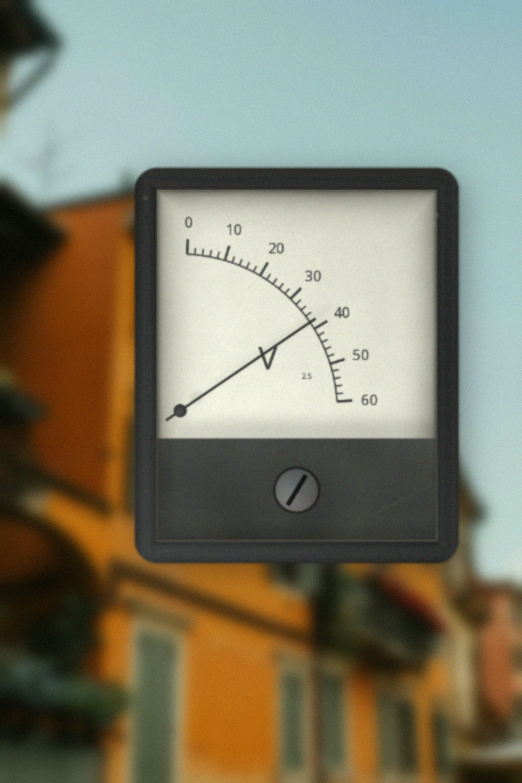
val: 38
